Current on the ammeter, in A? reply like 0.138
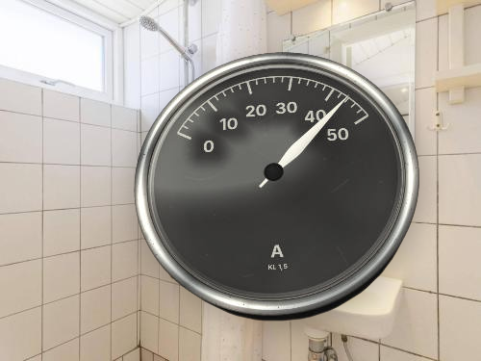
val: 44
